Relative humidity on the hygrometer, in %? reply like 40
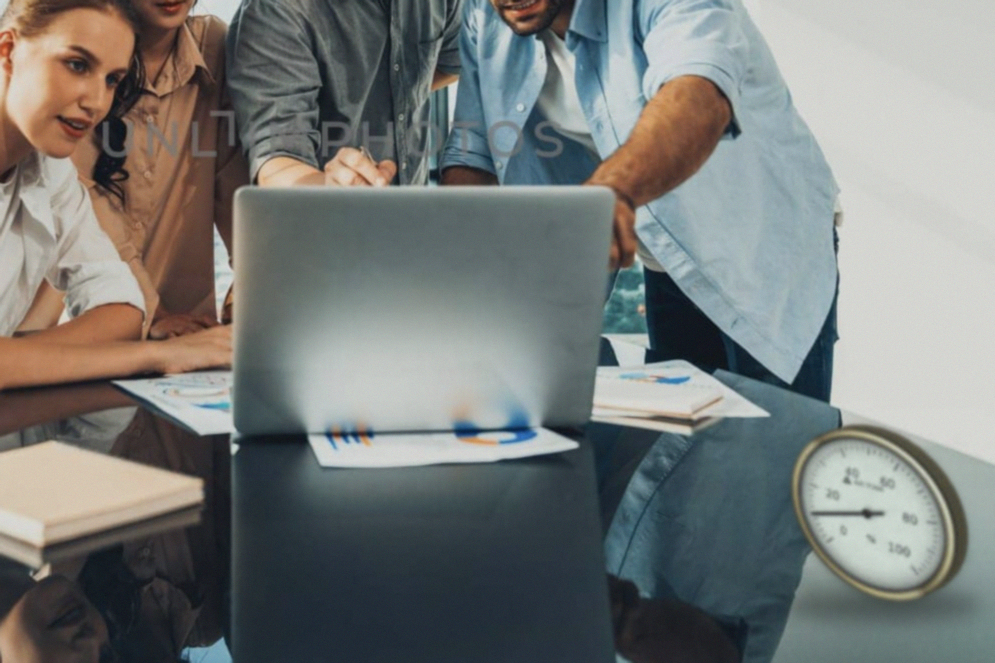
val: 10
